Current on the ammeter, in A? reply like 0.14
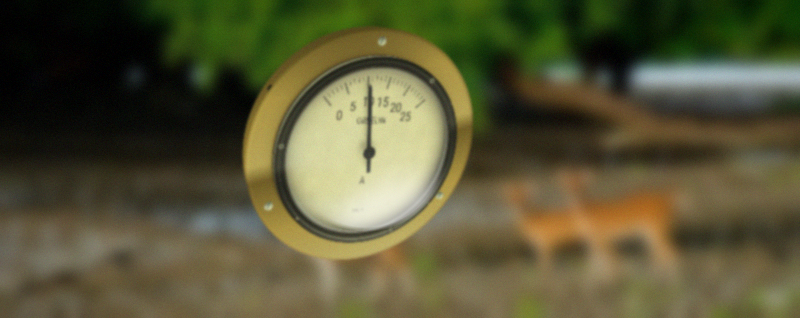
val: 10
